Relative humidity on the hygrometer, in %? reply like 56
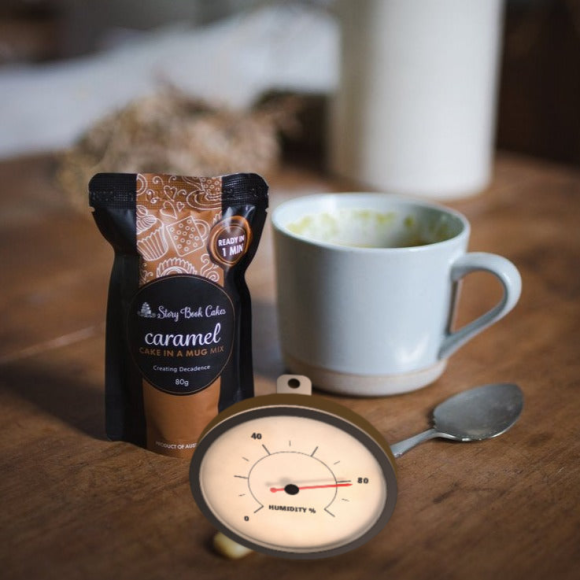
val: 80
